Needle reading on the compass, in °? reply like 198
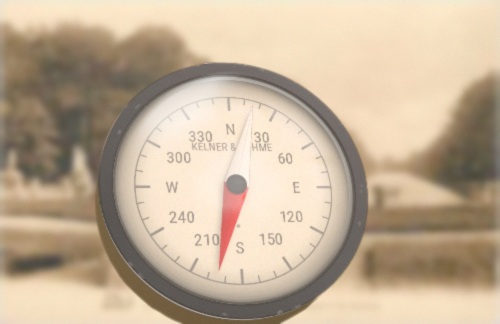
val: 195
